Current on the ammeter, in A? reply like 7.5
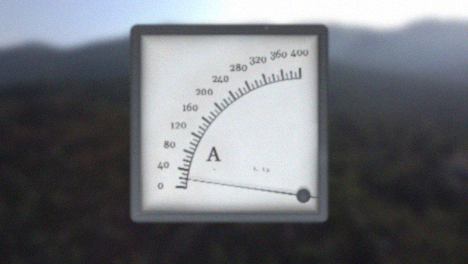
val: 20
